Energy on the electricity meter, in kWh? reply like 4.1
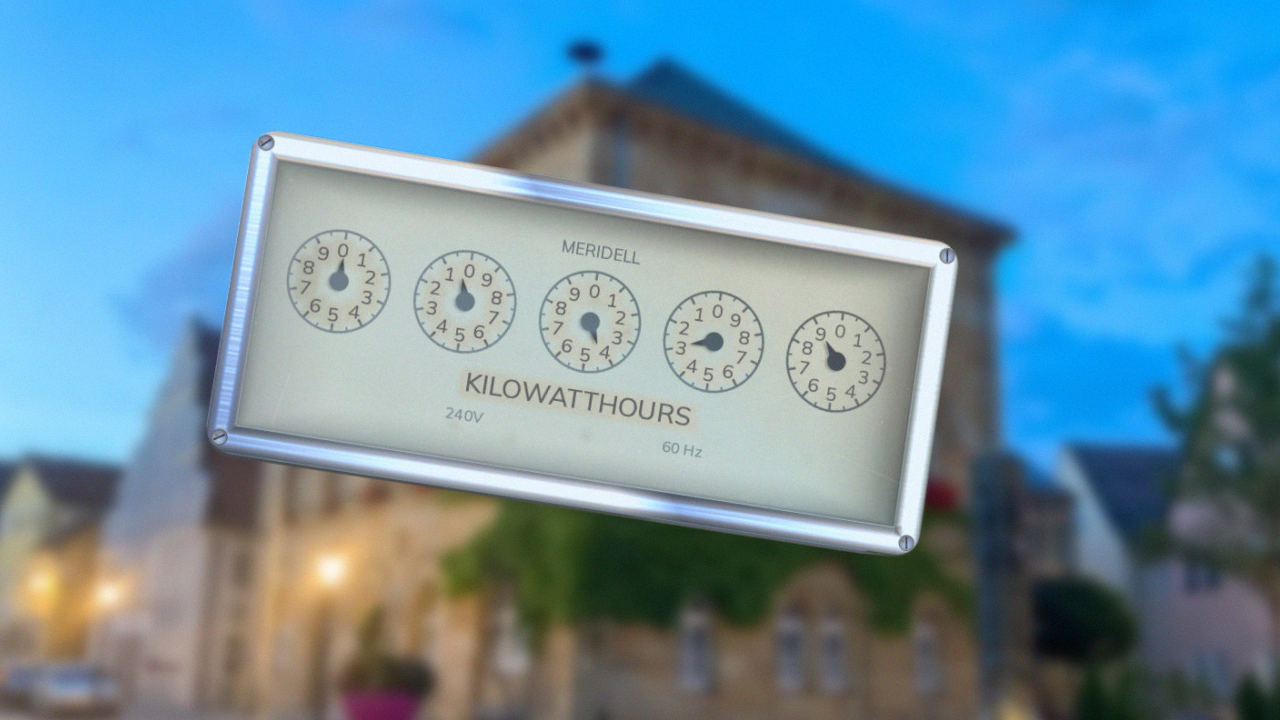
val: 429
